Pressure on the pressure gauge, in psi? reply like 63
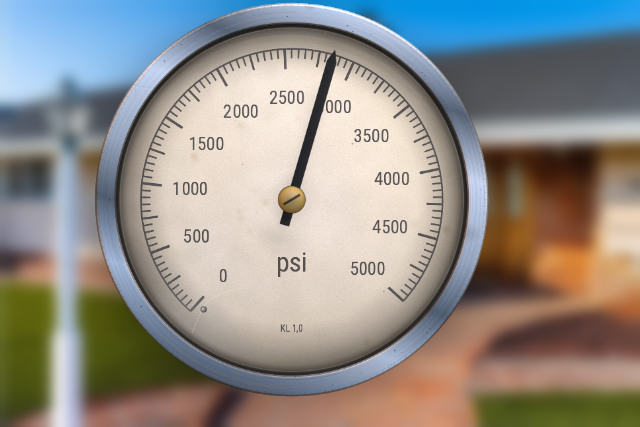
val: 2850
